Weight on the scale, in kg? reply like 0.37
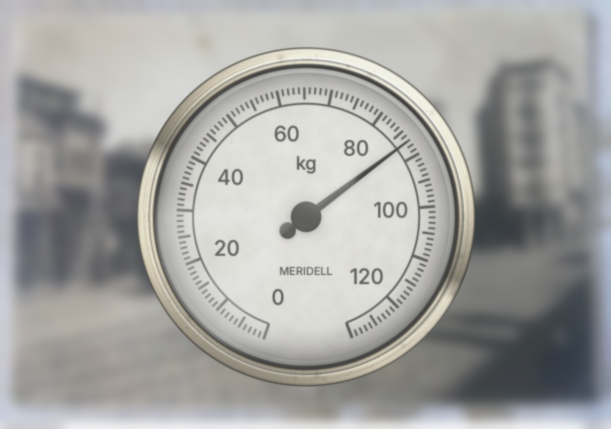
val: 87
